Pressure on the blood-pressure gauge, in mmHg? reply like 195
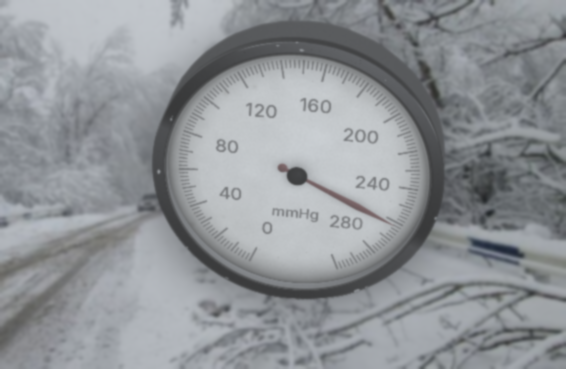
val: 260
